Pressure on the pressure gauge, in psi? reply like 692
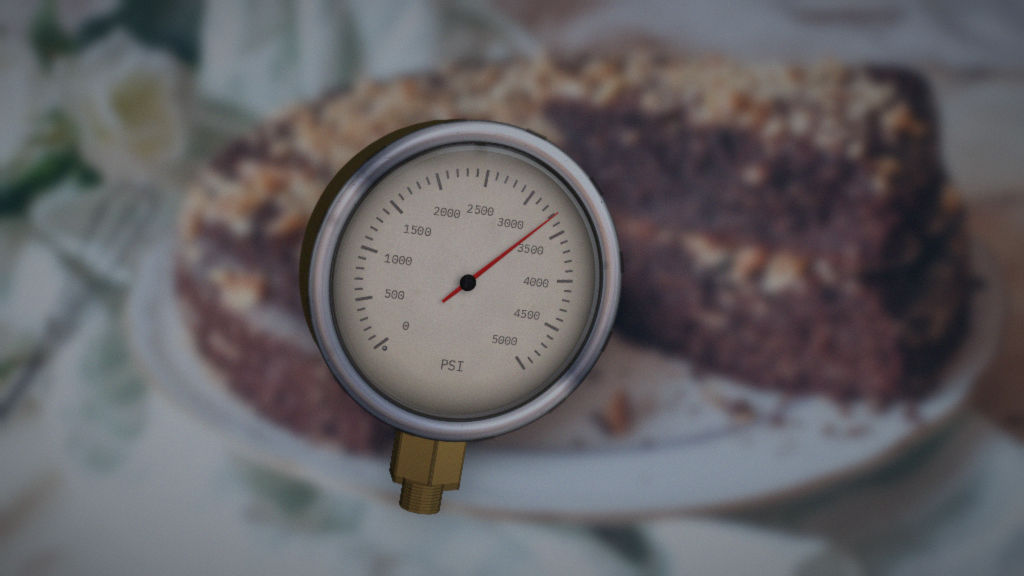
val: 3300
